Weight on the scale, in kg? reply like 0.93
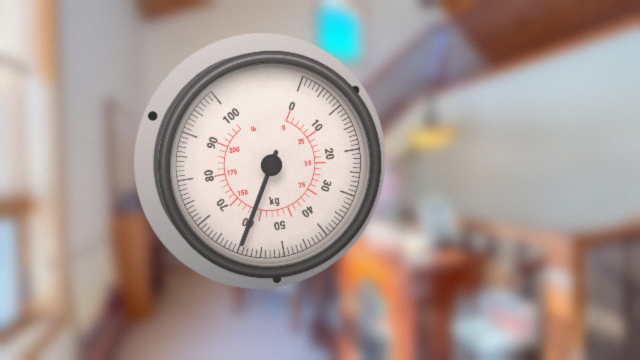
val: 60
